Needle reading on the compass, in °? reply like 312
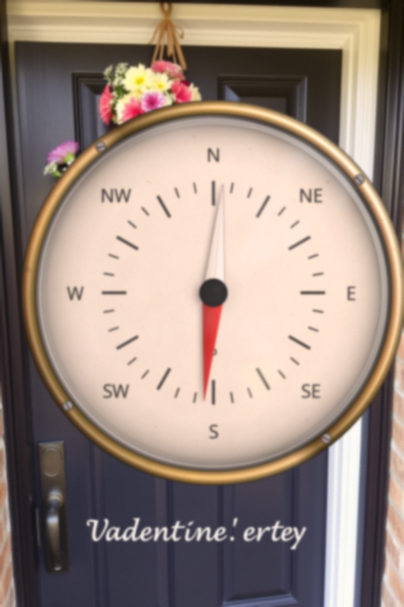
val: 185
